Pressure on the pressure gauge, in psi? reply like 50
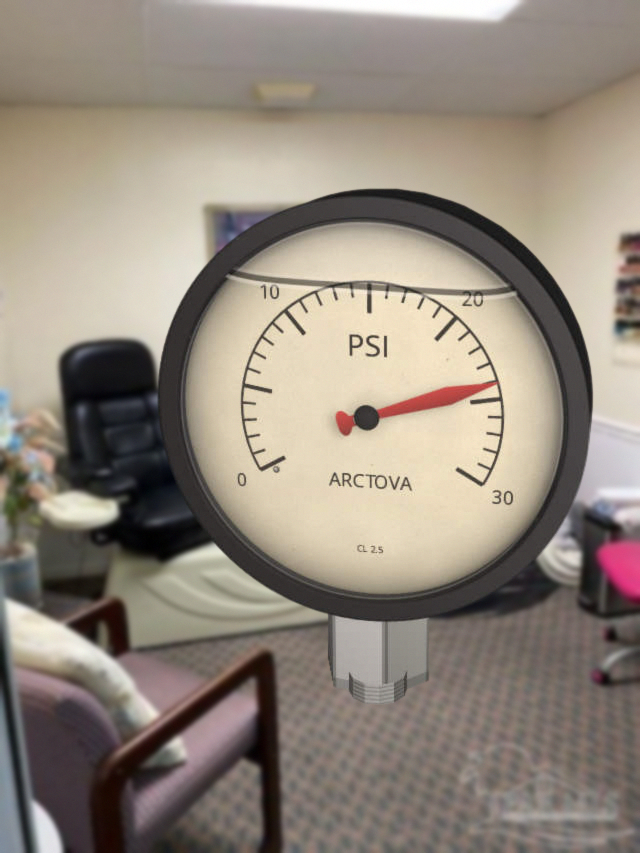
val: 24
